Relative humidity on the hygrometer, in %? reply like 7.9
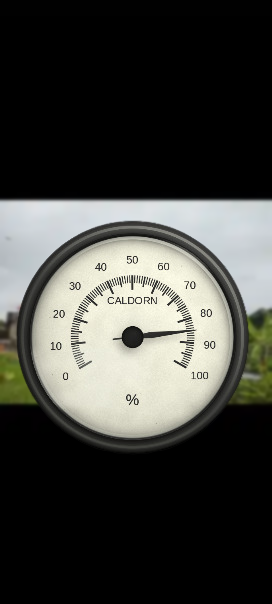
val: 85
